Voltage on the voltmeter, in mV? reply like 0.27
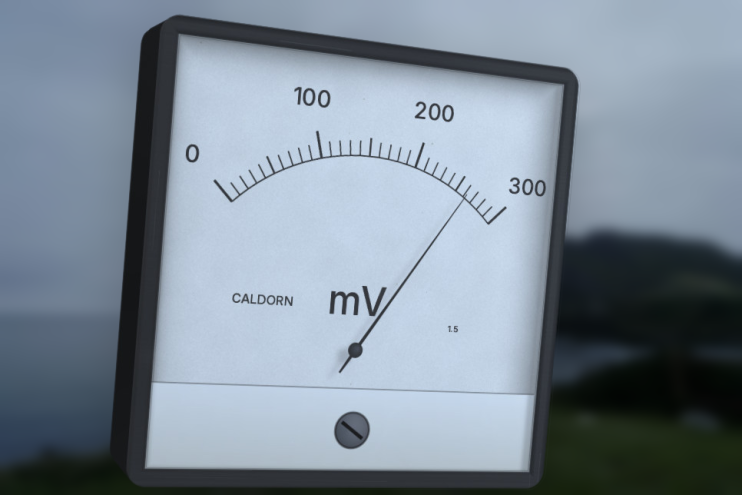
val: 260
